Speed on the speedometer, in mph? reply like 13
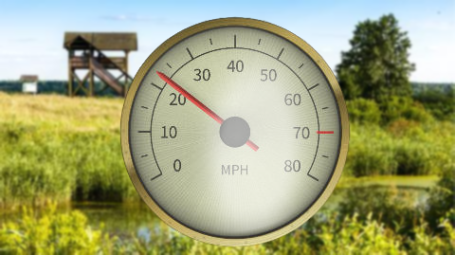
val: 22.5
